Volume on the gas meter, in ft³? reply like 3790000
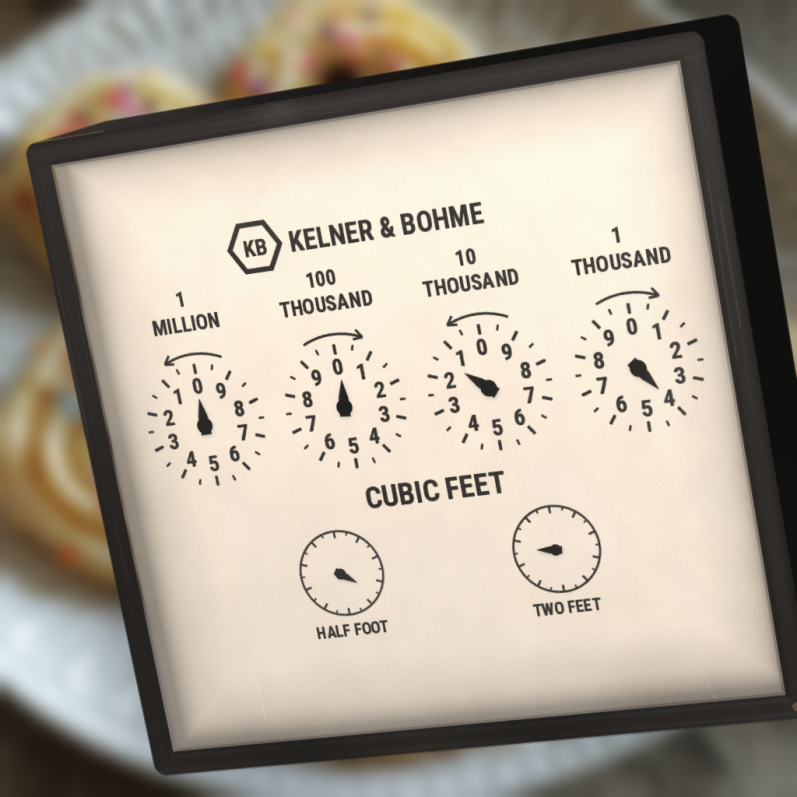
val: 1400
